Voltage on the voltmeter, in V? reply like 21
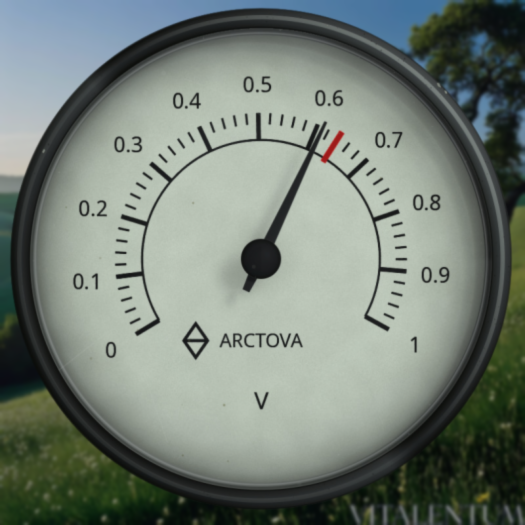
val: 0.61
